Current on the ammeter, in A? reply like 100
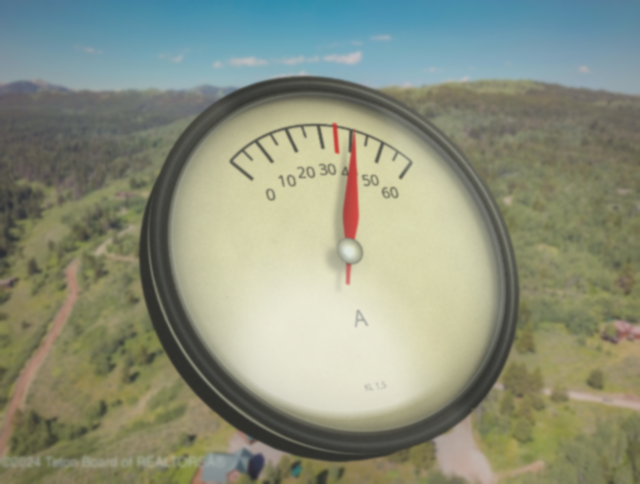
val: 40
